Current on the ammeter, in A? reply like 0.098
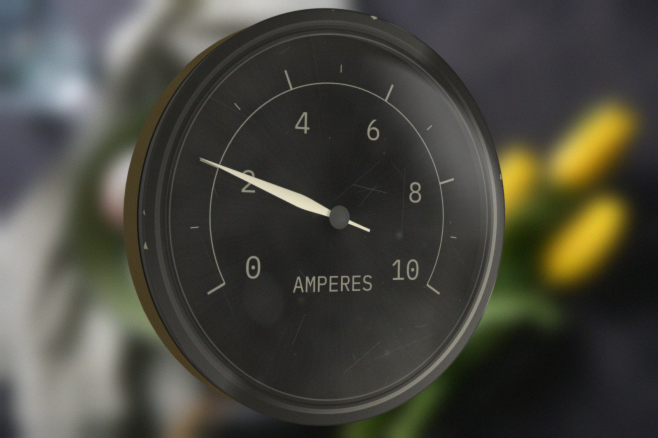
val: 2
